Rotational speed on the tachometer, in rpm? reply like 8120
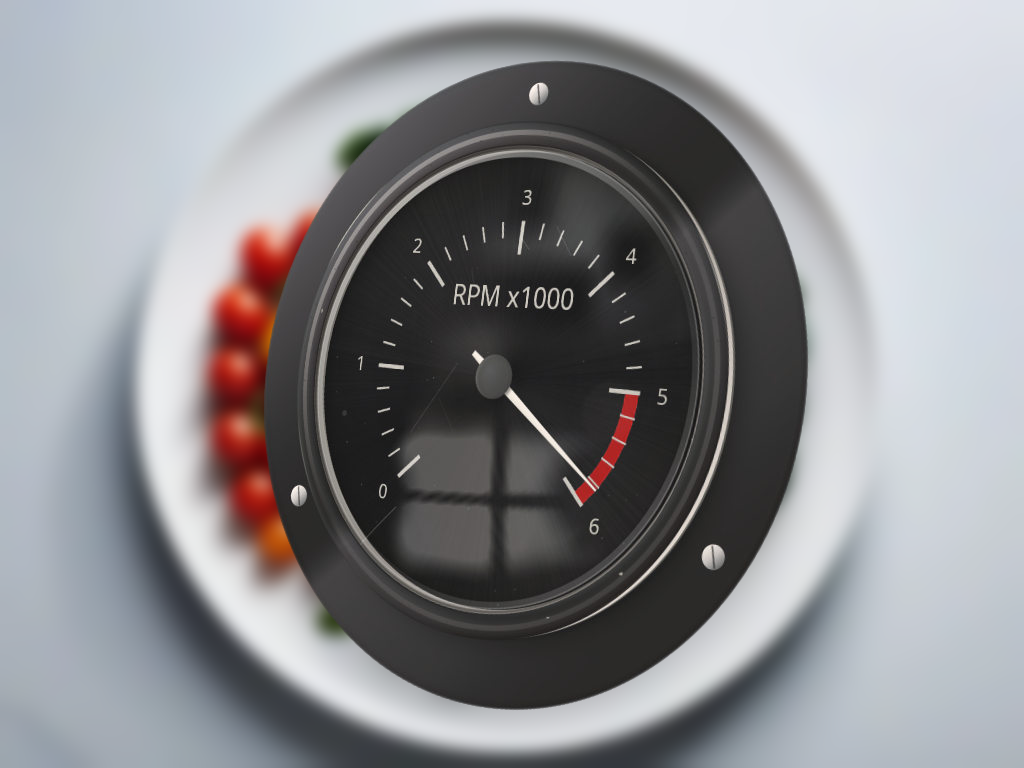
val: 5800
